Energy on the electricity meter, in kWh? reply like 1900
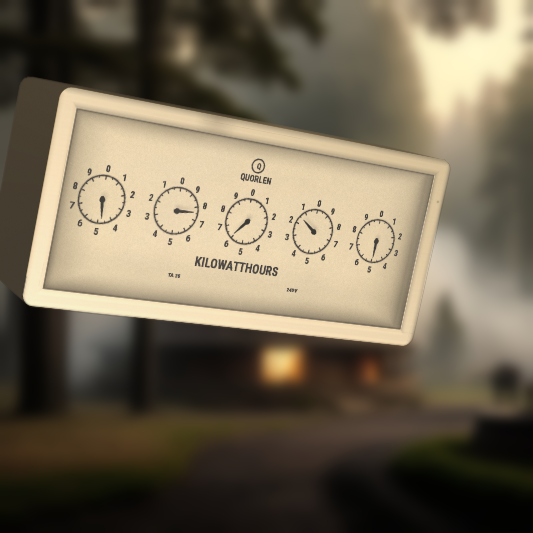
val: 47615
